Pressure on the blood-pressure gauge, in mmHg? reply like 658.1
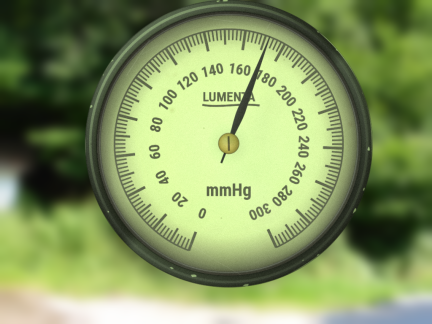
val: 172
